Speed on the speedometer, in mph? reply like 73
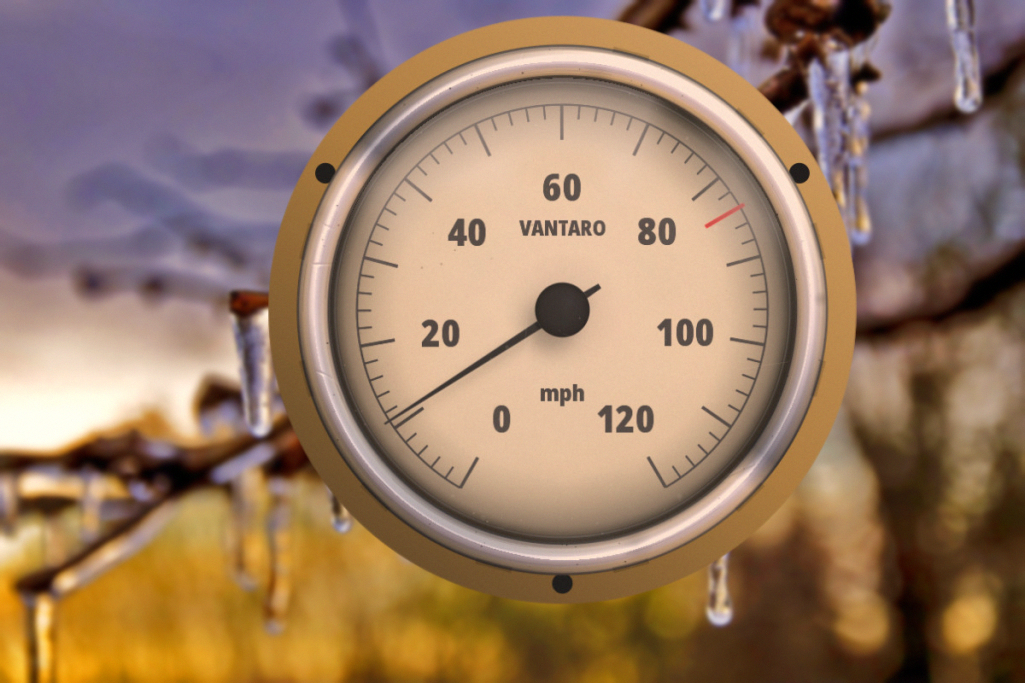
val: 11
